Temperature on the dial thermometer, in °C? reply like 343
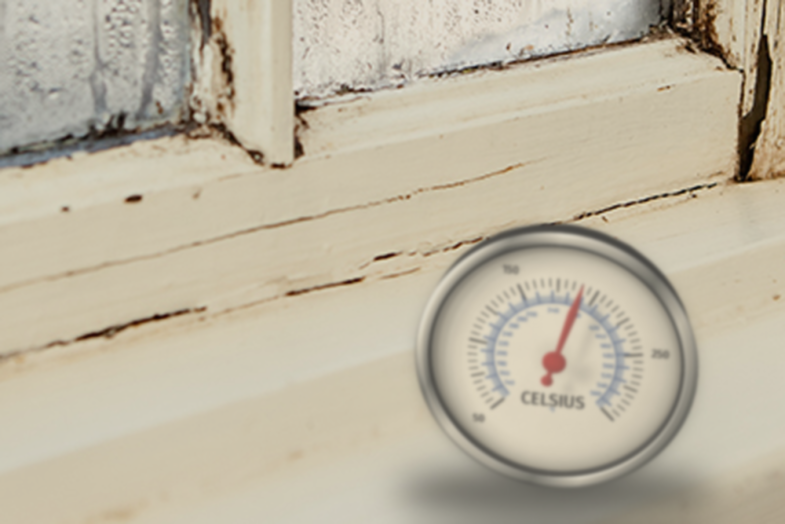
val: 190
